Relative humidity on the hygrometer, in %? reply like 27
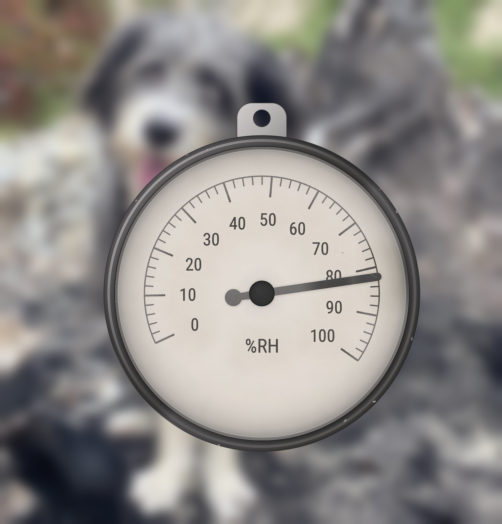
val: 82
